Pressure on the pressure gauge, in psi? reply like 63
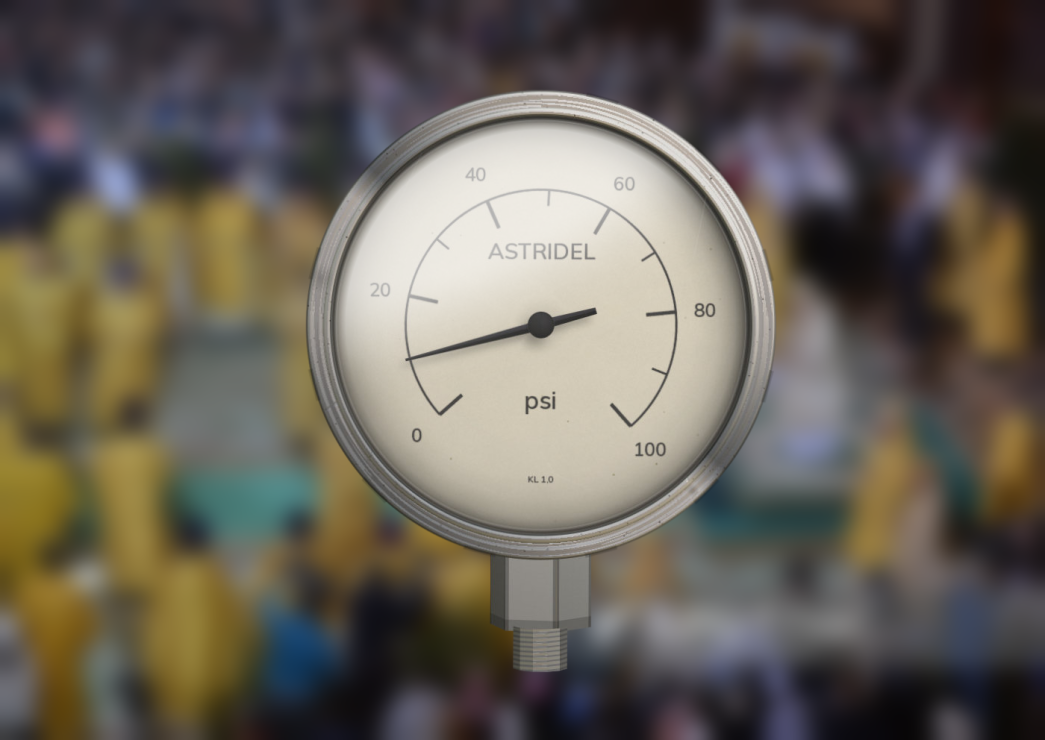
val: 10
